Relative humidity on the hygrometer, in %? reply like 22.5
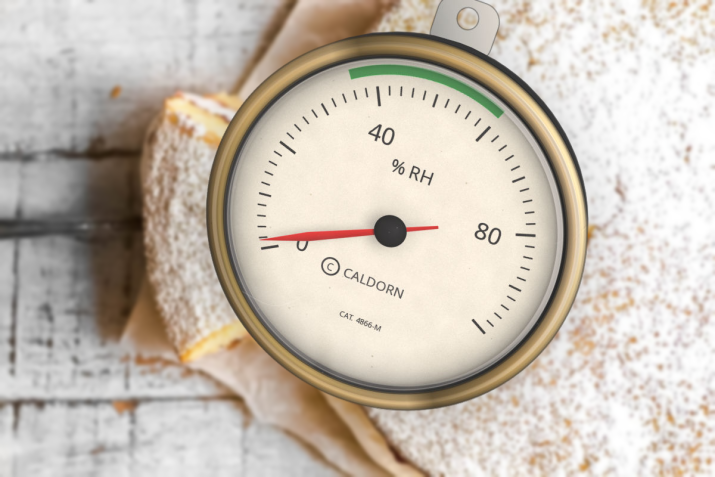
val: 2
